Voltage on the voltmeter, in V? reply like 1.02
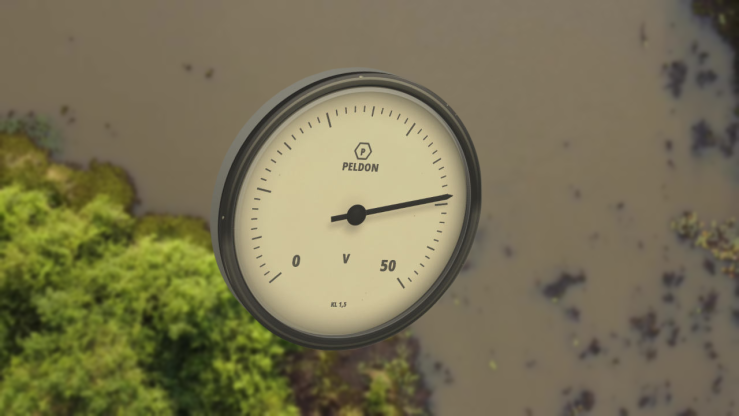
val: 39
